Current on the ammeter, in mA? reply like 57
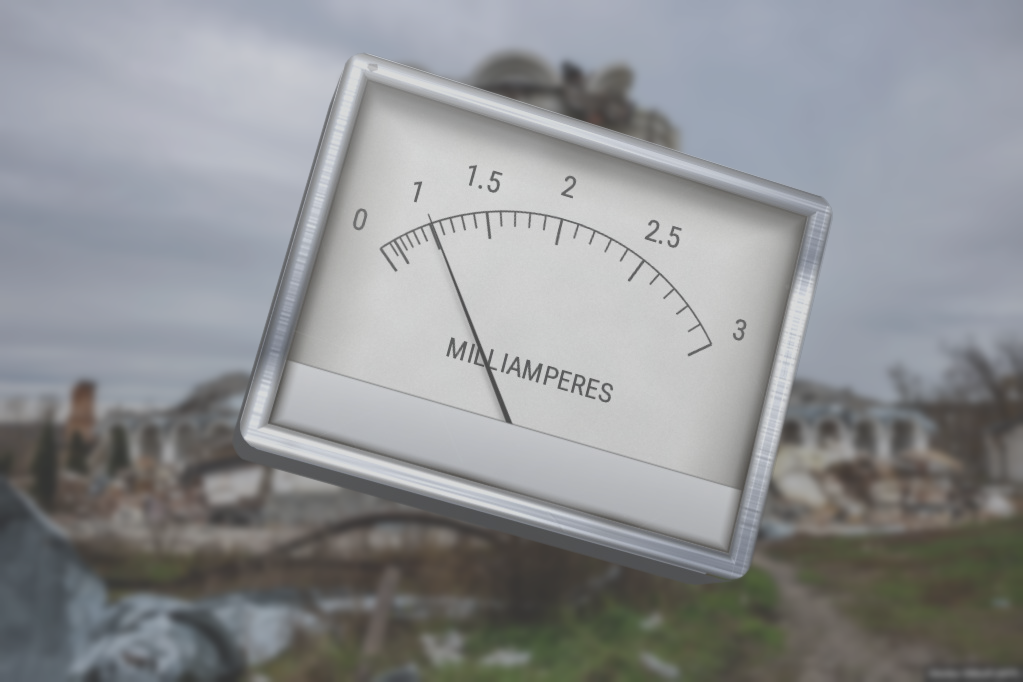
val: 1
